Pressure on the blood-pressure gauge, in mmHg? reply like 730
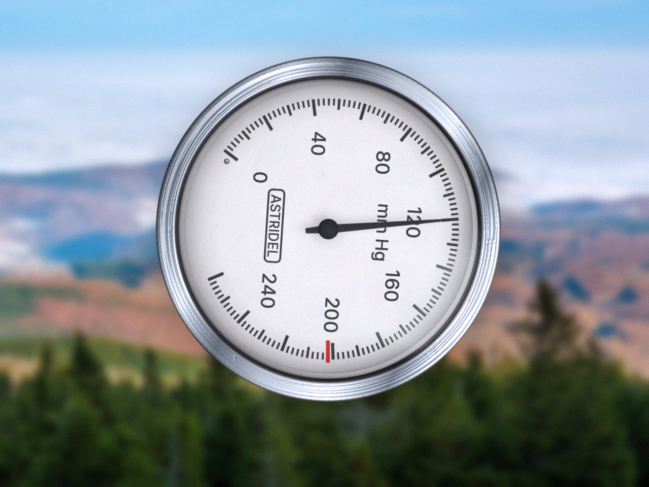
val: 120
